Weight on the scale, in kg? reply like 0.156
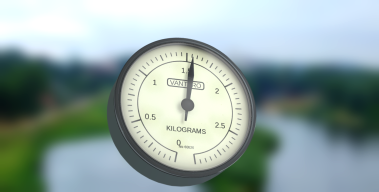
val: 1.55
